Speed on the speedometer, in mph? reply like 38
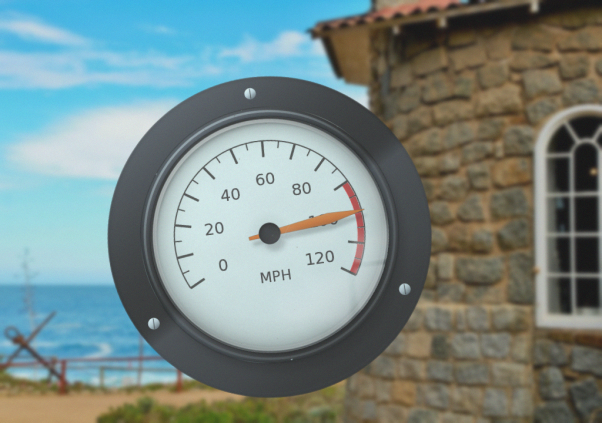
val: 100
